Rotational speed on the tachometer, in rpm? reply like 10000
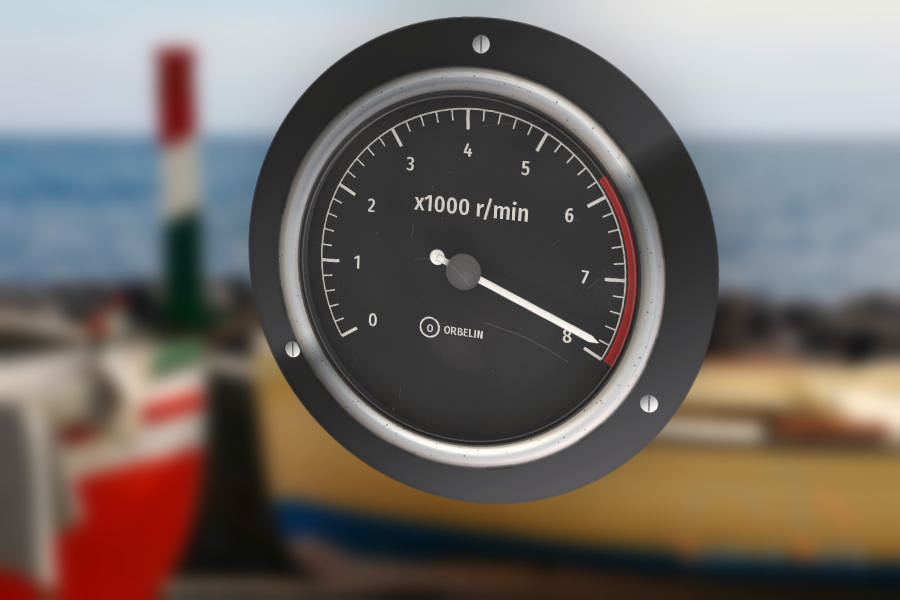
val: 7800
